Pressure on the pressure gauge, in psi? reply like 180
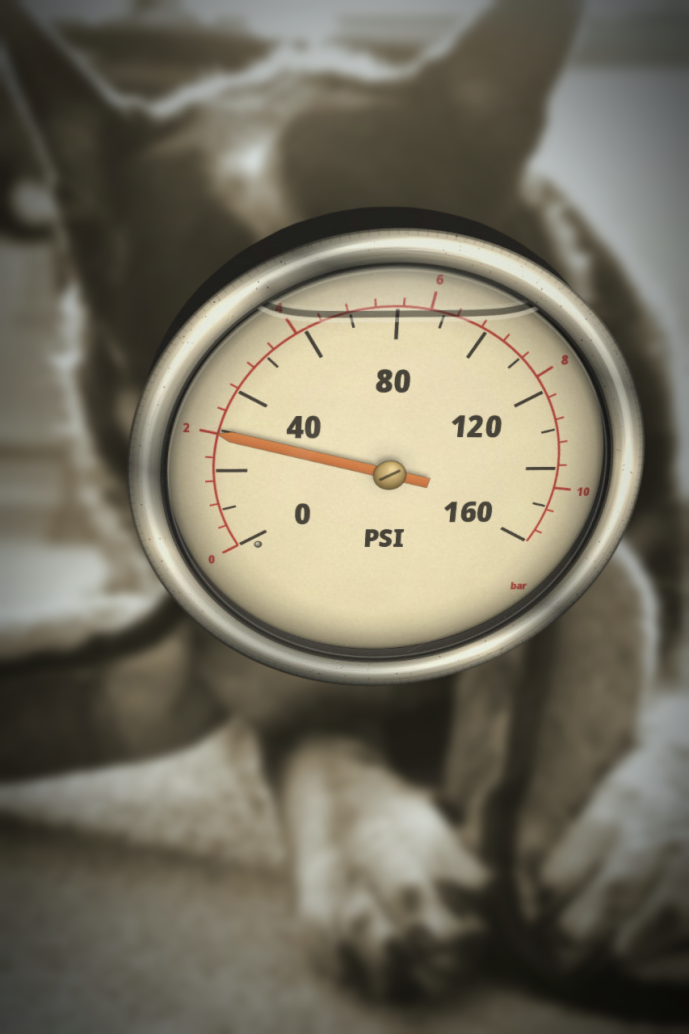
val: 30
